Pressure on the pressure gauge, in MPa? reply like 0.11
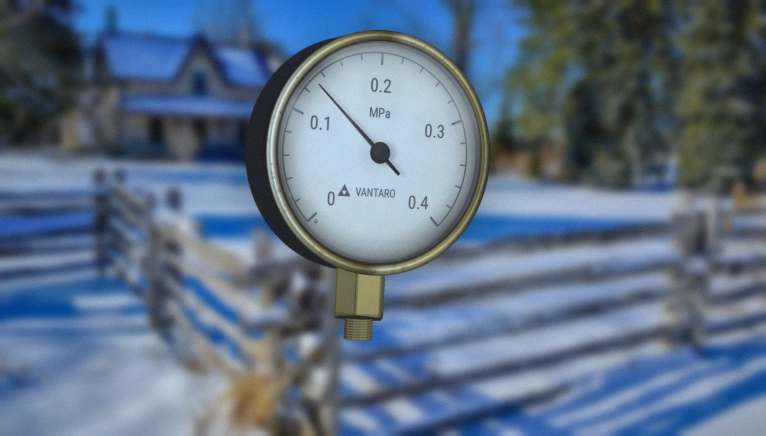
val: 0.13
